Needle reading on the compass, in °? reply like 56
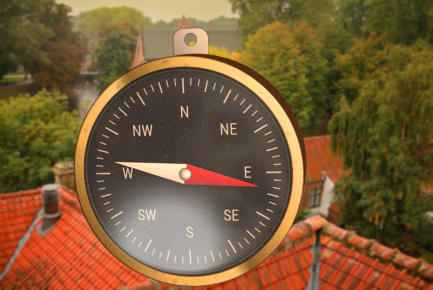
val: 100
